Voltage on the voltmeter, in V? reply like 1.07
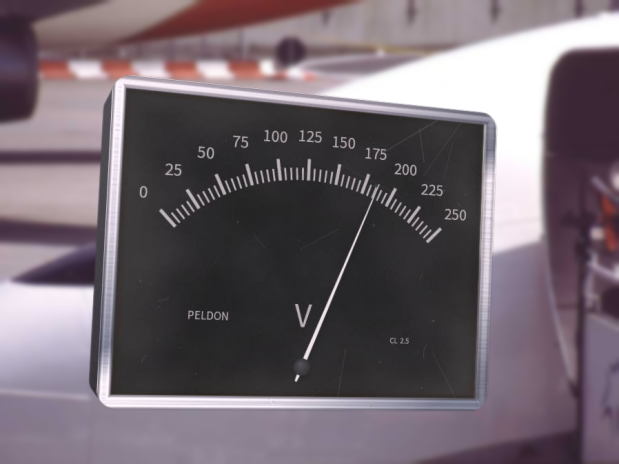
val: 185
